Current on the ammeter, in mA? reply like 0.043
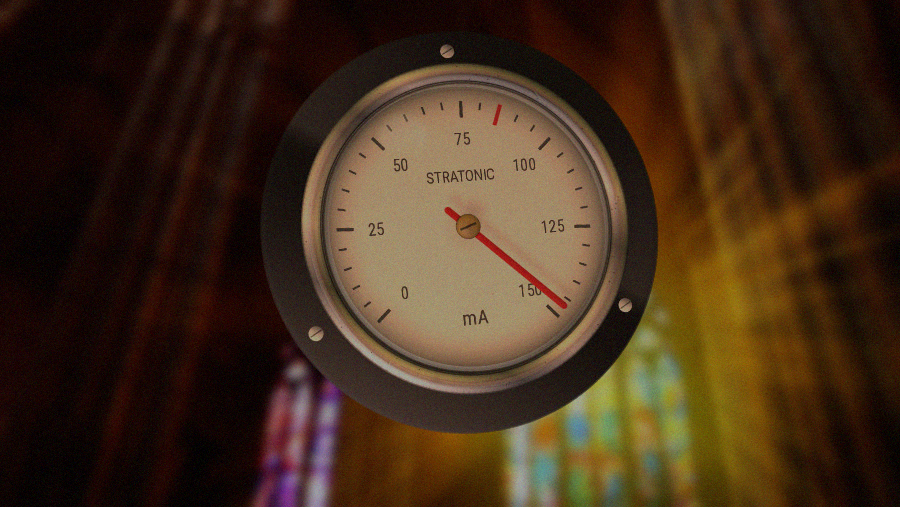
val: 147.5
